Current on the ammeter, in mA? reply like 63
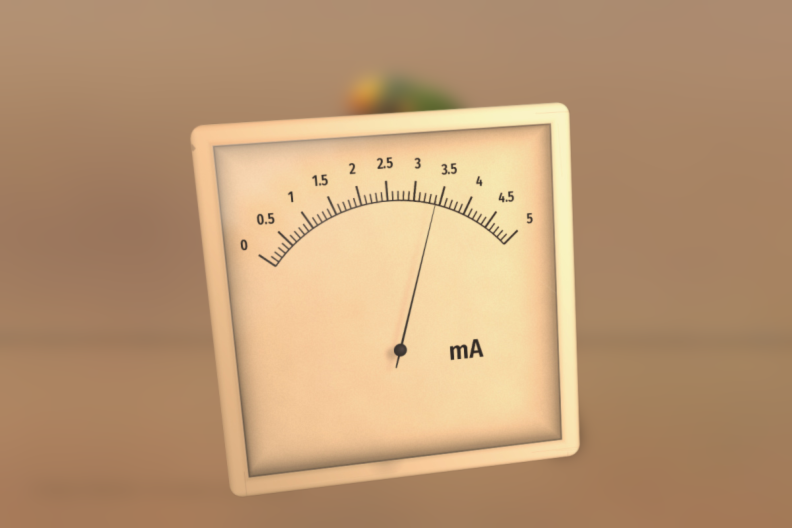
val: 3.4
